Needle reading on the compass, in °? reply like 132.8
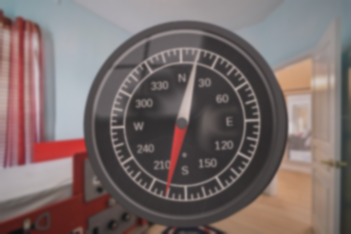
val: 195
